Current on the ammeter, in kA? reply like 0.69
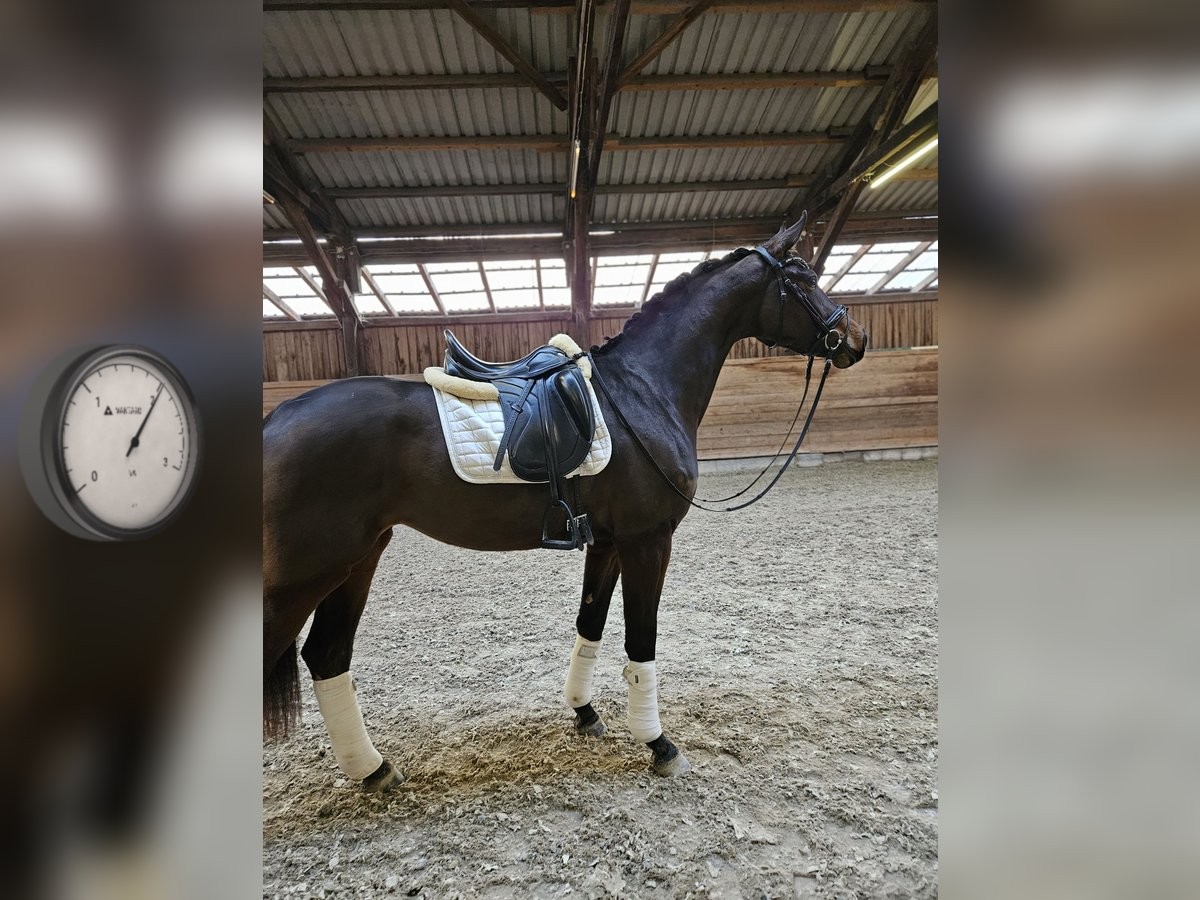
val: 2
